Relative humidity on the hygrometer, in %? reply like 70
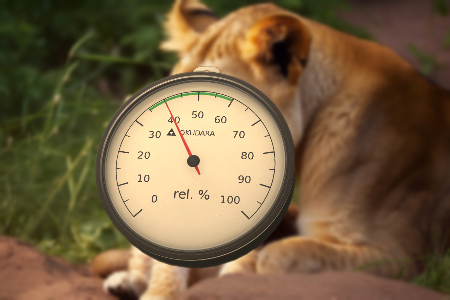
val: 40
